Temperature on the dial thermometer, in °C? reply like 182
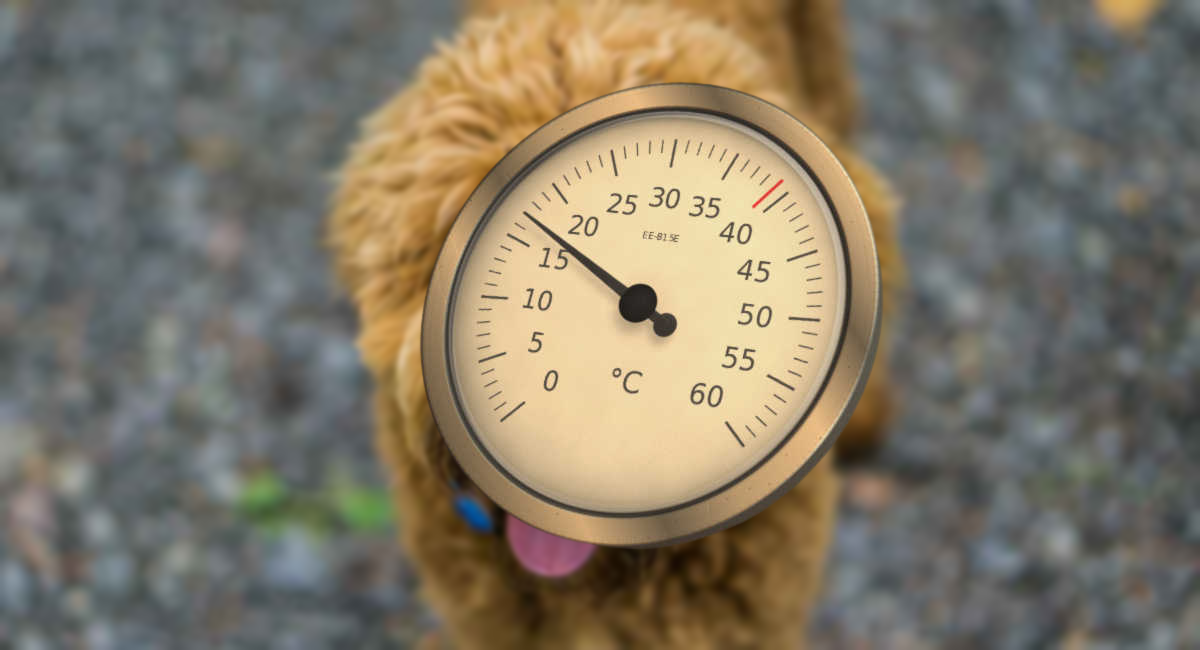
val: 17
